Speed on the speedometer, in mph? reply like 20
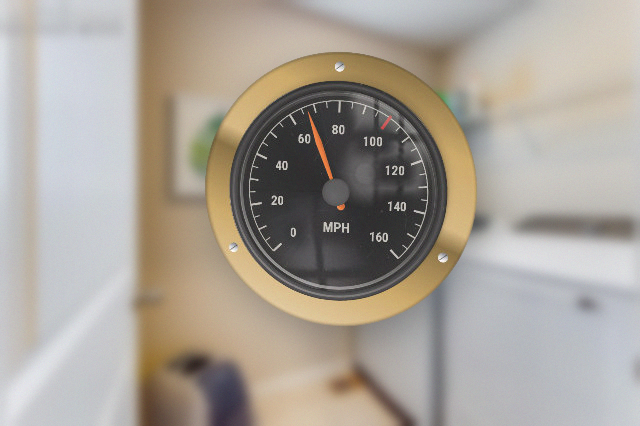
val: 67.5
